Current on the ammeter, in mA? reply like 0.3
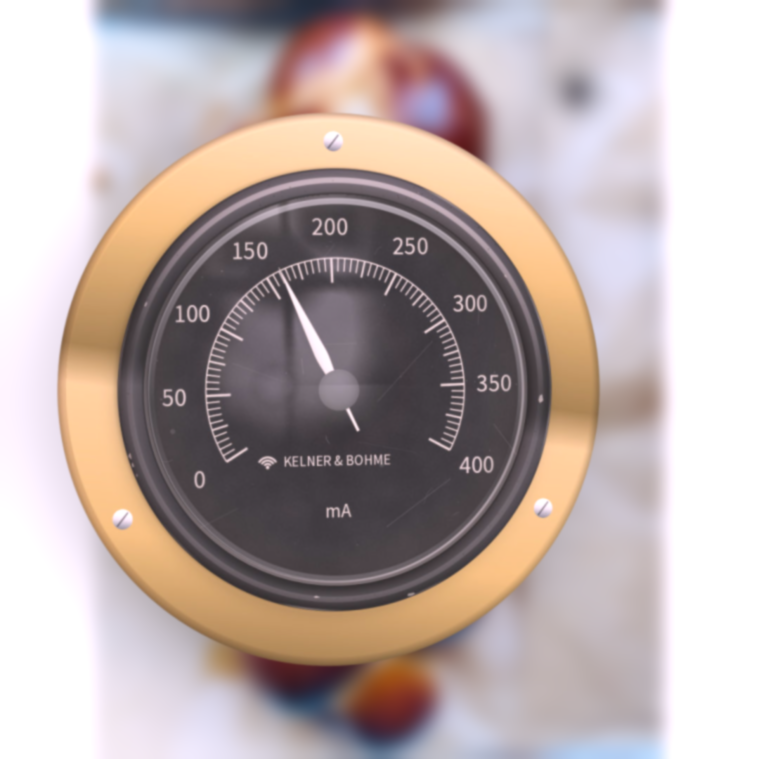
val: 160
